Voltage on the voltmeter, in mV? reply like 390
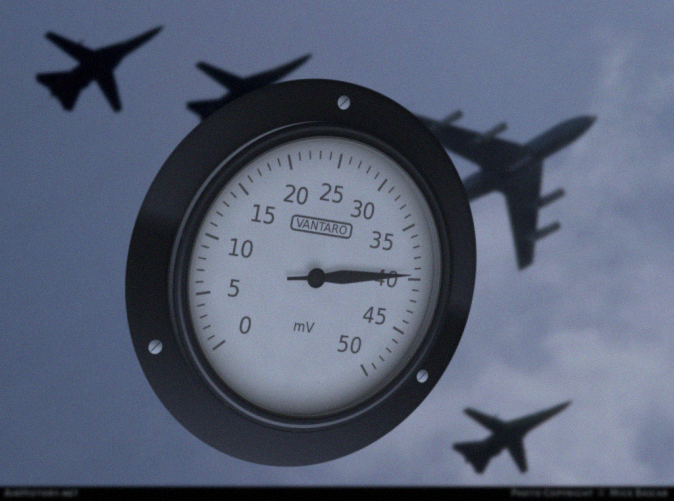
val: 39.5
